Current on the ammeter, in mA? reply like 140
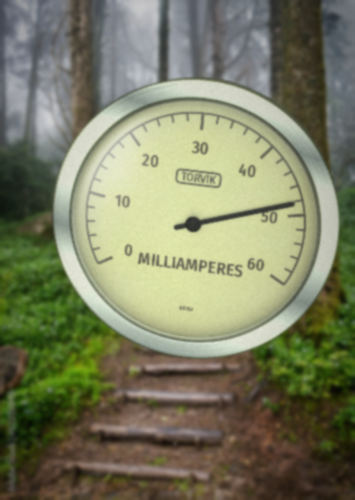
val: 48
